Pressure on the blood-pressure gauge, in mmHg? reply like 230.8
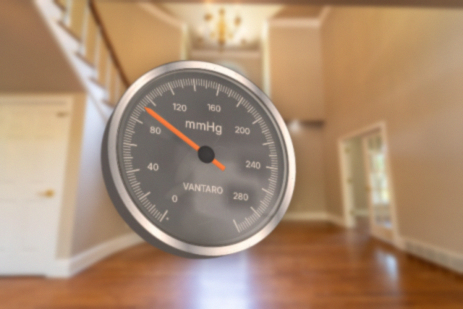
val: 90
